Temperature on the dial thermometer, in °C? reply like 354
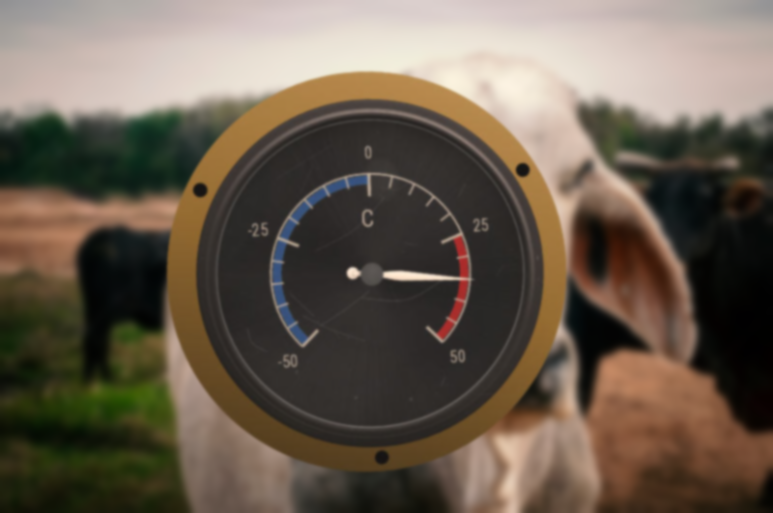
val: 35
